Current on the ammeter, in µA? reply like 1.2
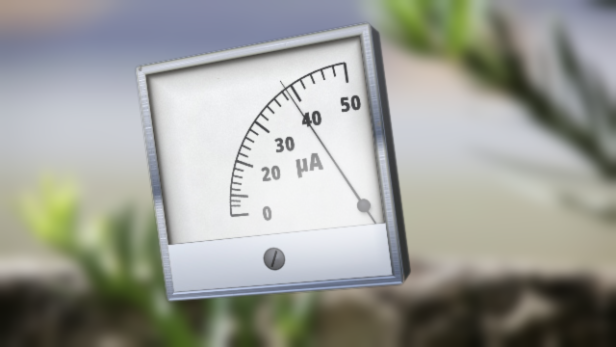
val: 39
